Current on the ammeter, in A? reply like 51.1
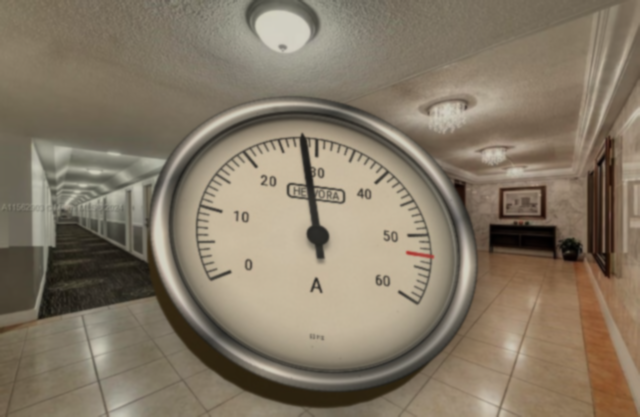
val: 28
